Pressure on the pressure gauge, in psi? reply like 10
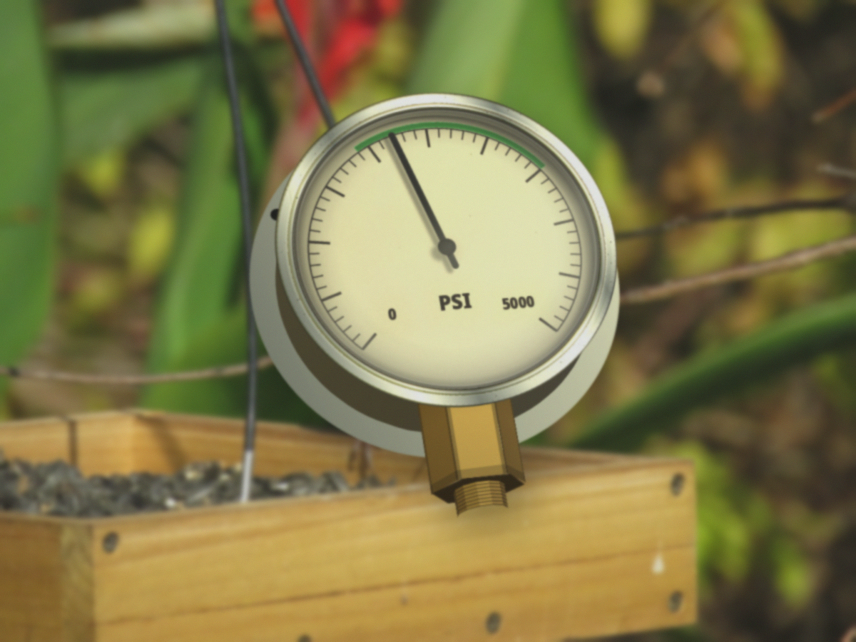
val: 2200
